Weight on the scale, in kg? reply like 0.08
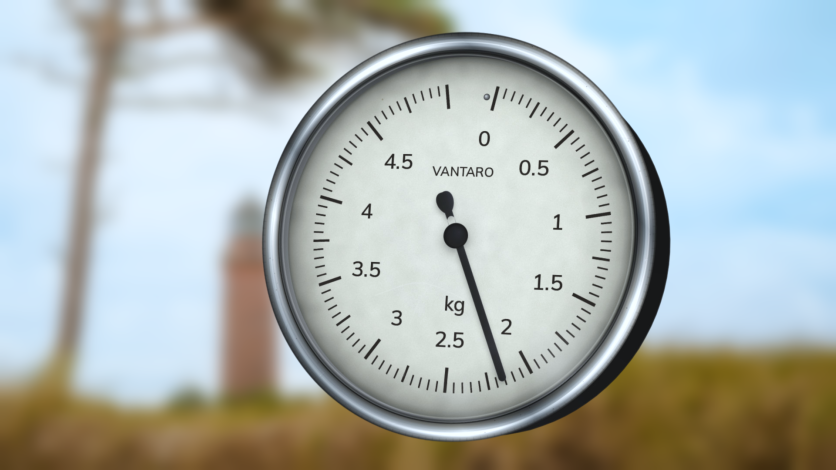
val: 2.15
